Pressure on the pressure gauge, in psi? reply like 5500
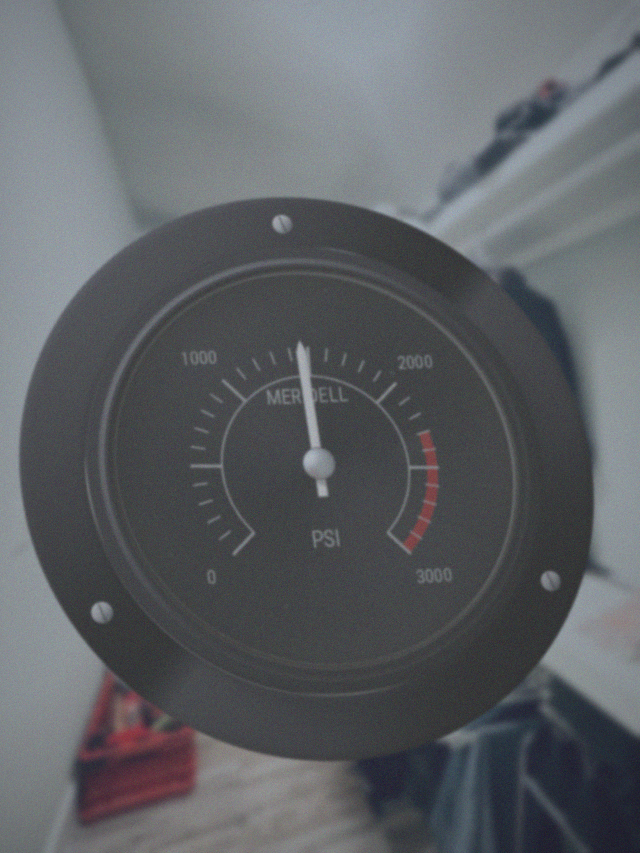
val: 1450
